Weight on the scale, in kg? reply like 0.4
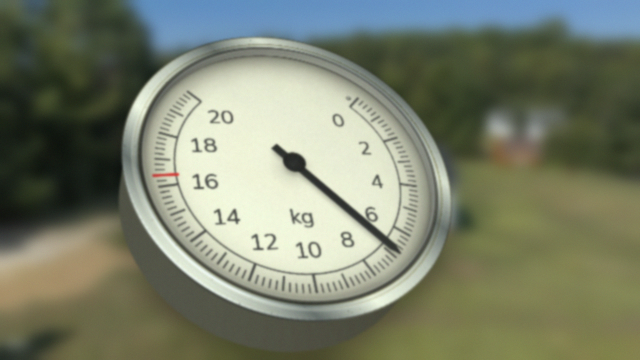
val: 7
